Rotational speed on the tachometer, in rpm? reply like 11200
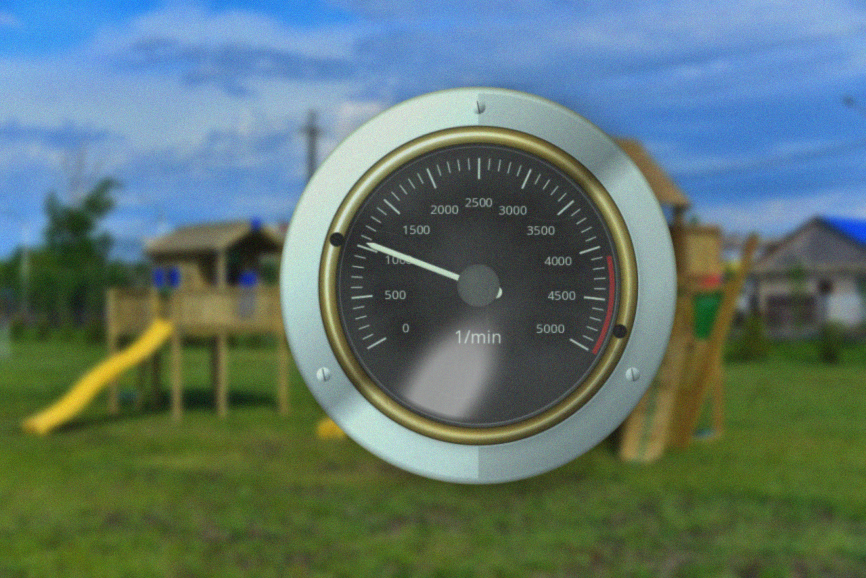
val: 1050
